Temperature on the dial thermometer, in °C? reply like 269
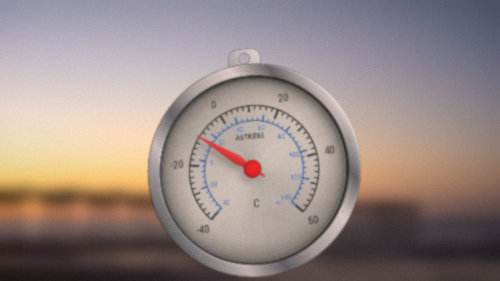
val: -10
